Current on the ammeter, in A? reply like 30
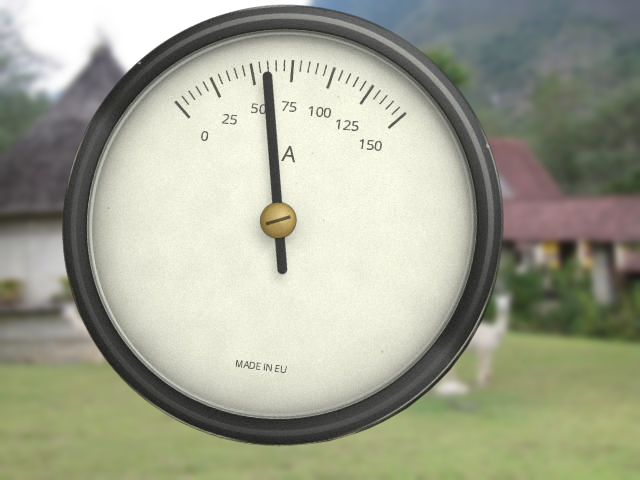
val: 60
